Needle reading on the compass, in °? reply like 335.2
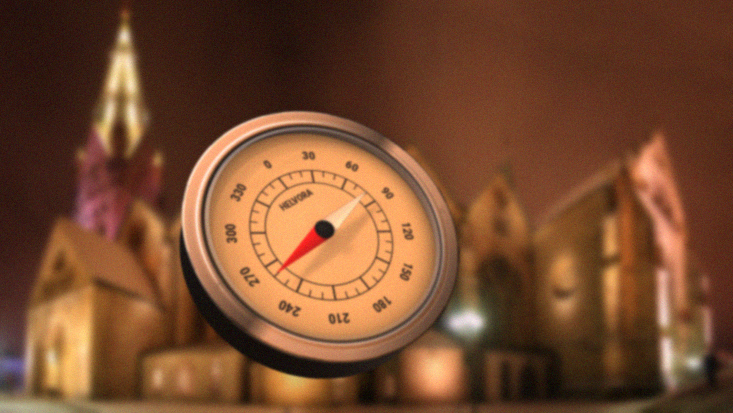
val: 260
